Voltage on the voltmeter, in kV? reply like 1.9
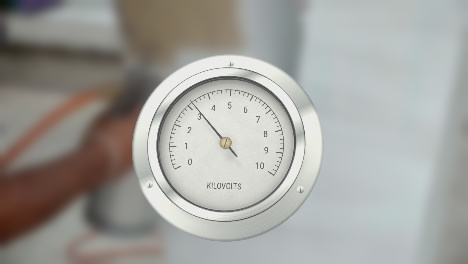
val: 3.2
